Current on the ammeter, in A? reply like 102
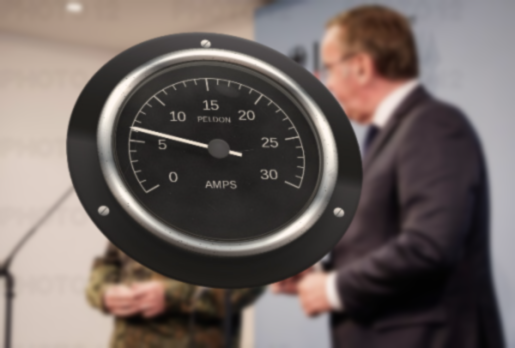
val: 6
